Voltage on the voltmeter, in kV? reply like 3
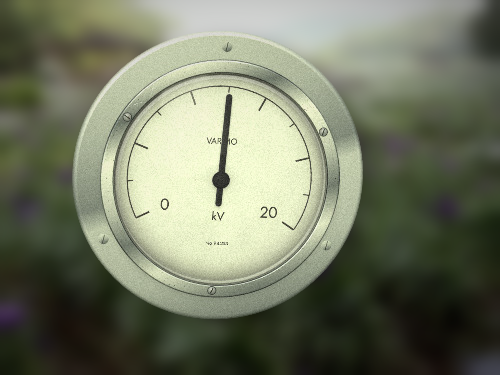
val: 10
